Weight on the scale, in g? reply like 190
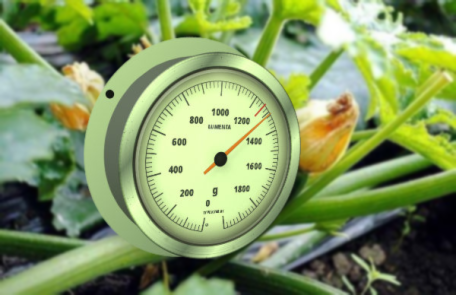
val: 1300
